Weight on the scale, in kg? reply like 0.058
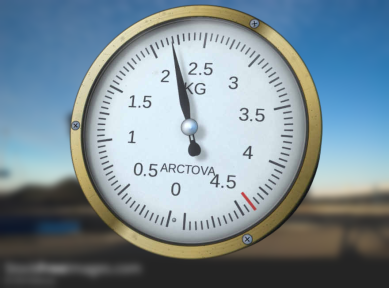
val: 2.2
